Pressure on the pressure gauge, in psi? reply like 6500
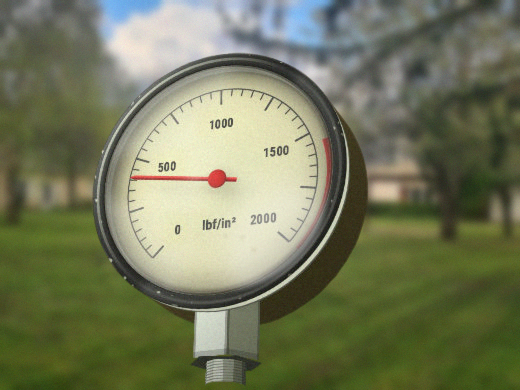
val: 400
